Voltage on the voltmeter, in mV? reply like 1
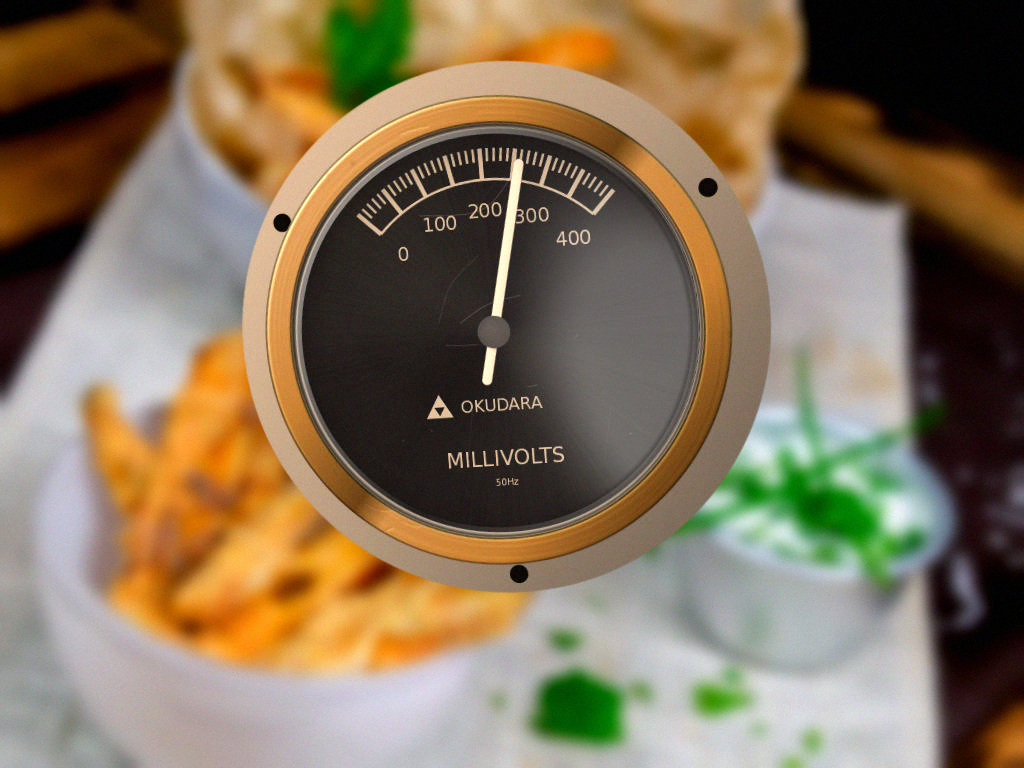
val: 260
